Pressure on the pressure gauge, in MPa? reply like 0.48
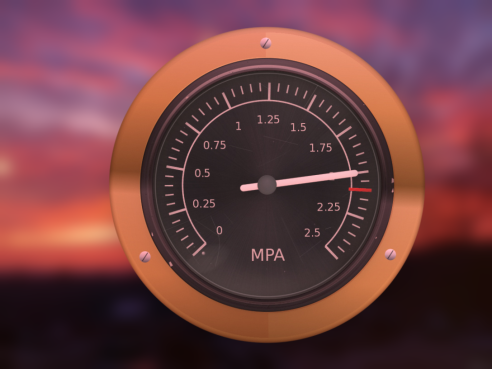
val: 2
